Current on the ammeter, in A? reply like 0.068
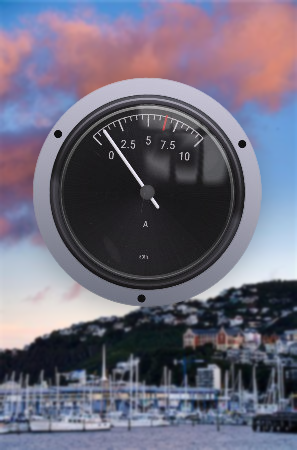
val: 1
